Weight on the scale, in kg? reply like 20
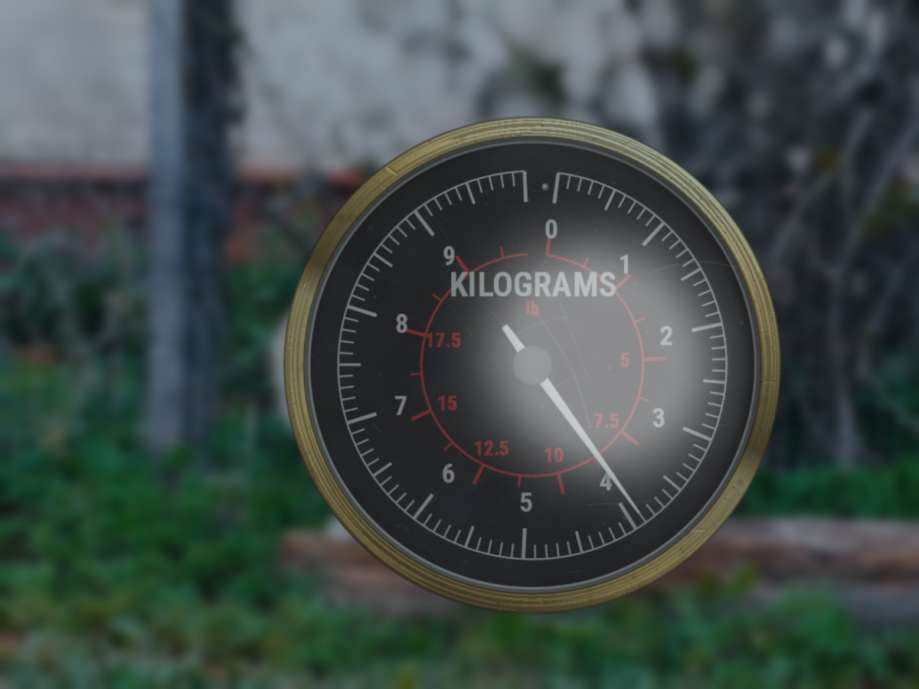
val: 3.9
